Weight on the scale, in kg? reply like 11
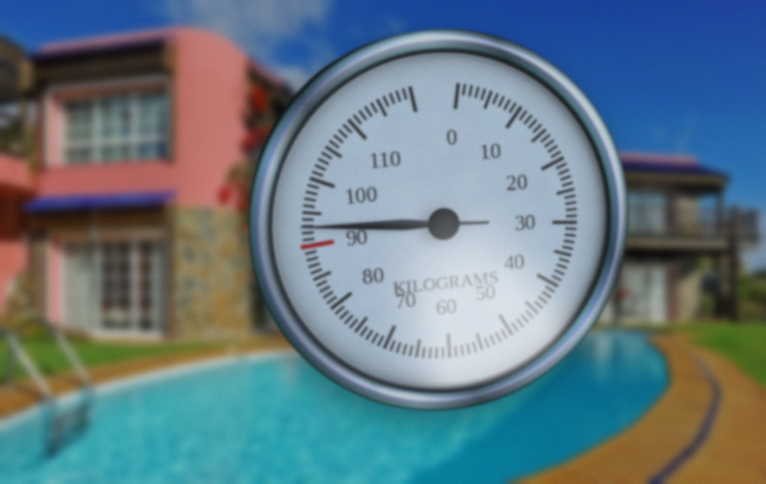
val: 93
